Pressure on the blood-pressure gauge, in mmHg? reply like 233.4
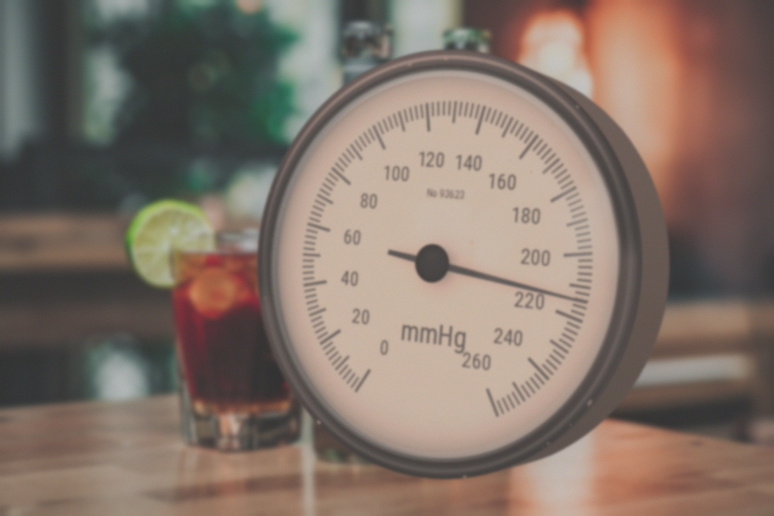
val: 214
